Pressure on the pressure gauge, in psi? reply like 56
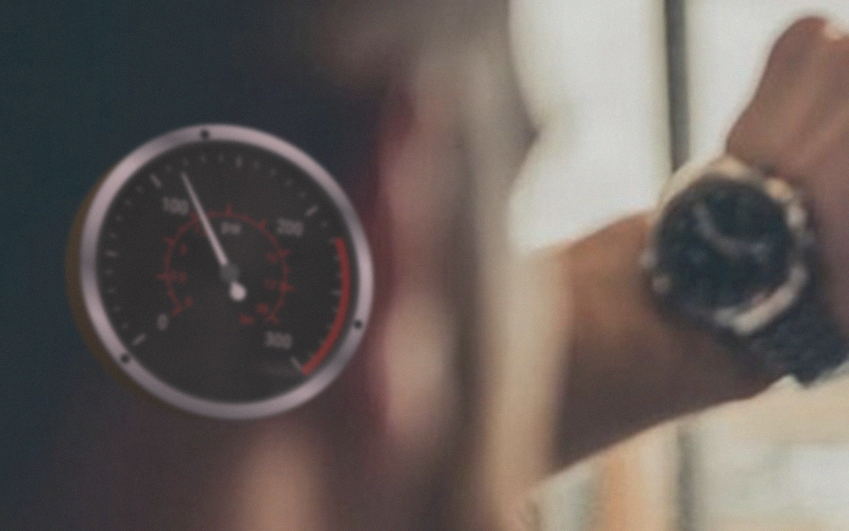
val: 115
